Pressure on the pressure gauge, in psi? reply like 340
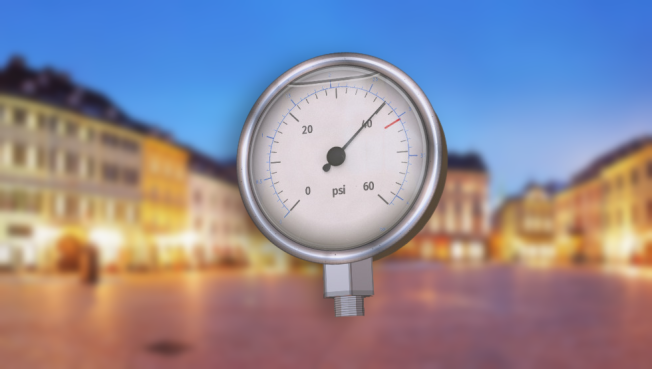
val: 40
